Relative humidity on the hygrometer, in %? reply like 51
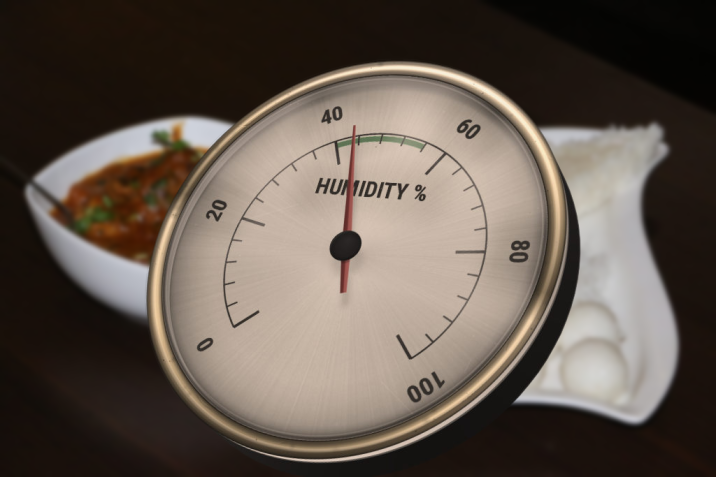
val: 44
